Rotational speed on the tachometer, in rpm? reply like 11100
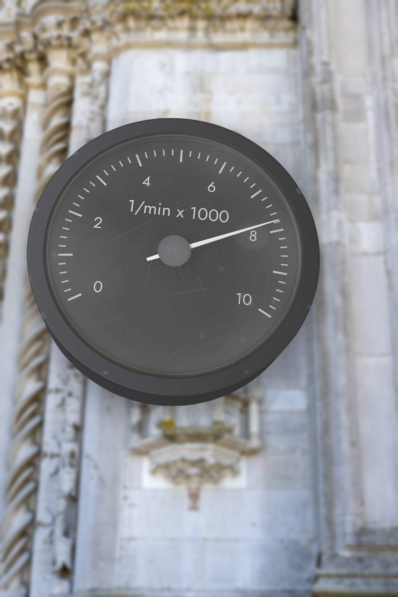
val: 7800
